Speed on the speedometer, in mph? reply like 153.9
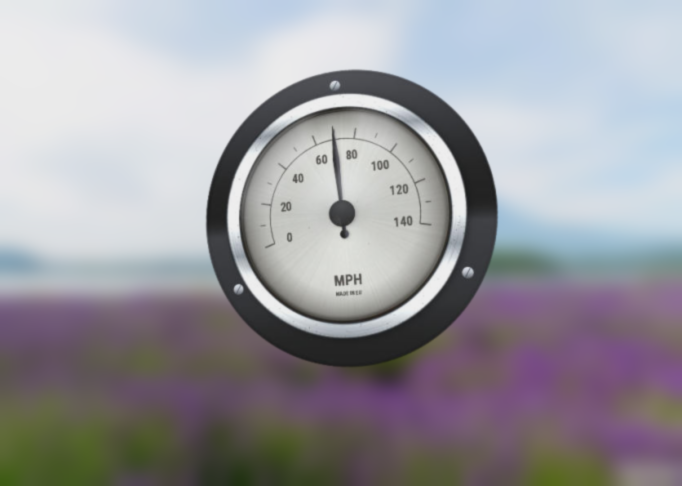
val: 70
